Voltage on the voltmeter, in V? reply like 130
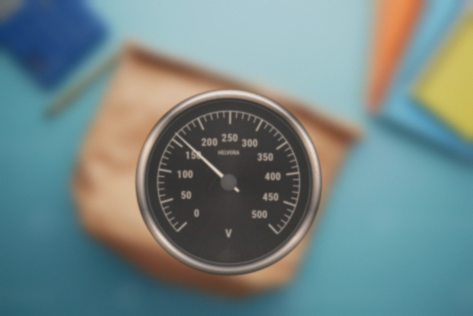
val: 160
